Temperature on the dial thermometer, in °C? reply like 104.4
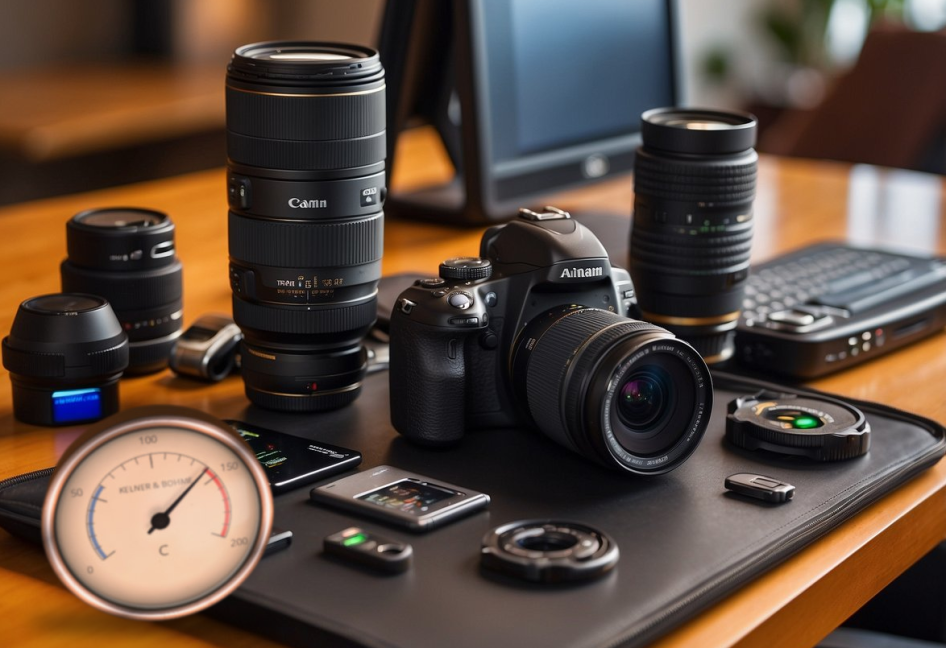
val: 140
